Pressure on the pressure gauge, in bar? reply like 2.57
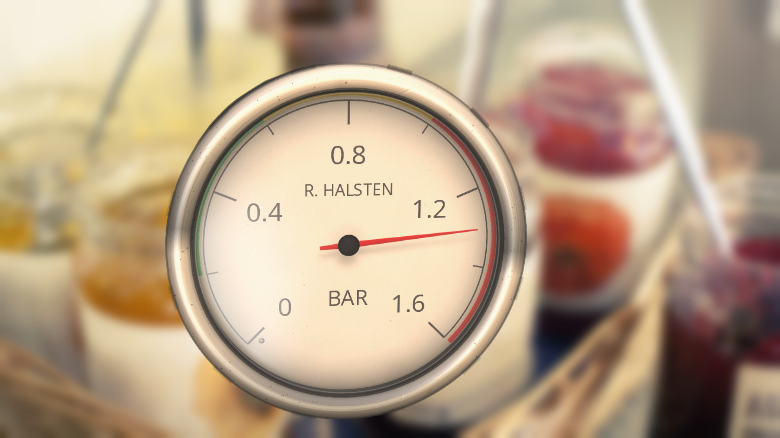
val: 1.3
